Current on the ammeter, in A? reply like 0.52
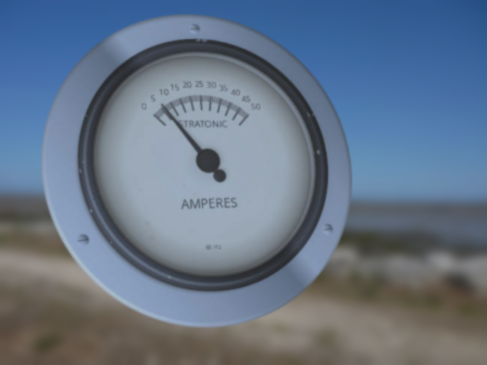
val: 5
